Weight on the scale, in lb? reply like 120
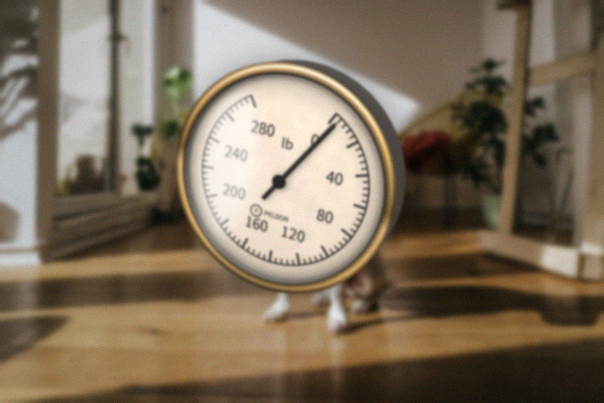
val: 4
